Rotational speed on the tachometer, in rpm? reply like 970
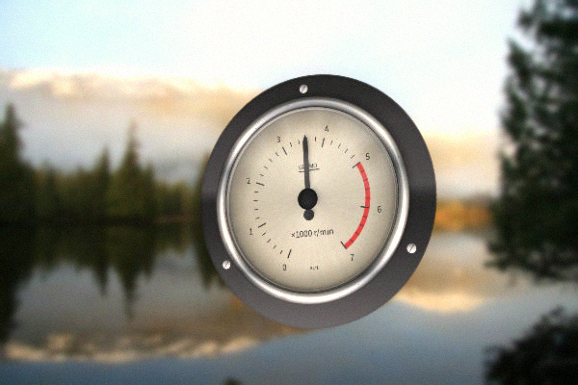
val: 3600
